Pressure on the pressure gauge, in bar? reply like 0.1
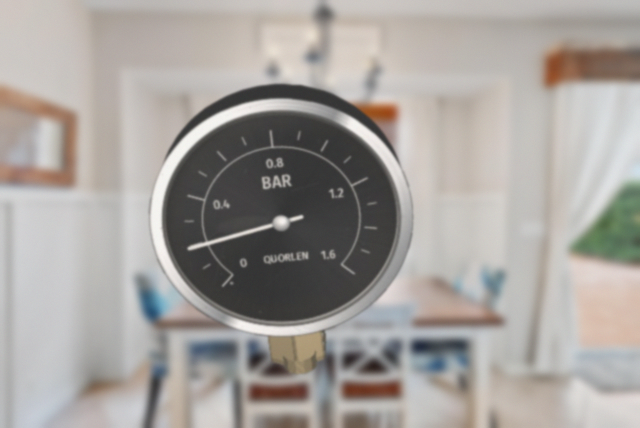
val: 0.2
